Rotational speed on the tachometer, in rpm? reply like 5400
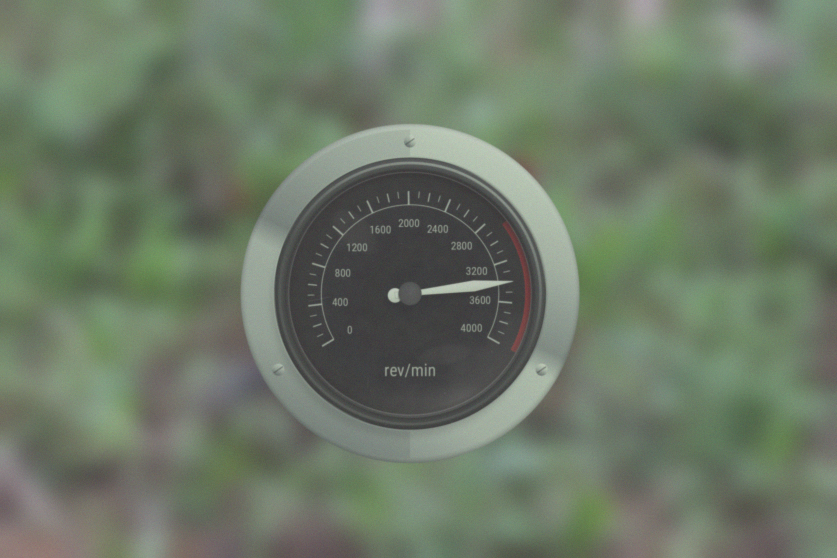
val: 3400
